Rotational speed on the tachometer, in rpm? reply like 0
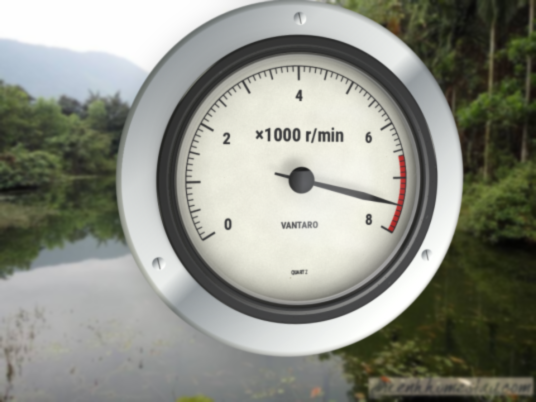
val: 7500
